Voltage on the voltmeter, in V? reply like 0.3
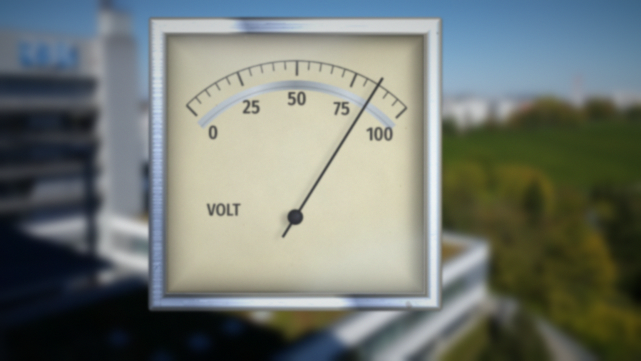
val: 85
